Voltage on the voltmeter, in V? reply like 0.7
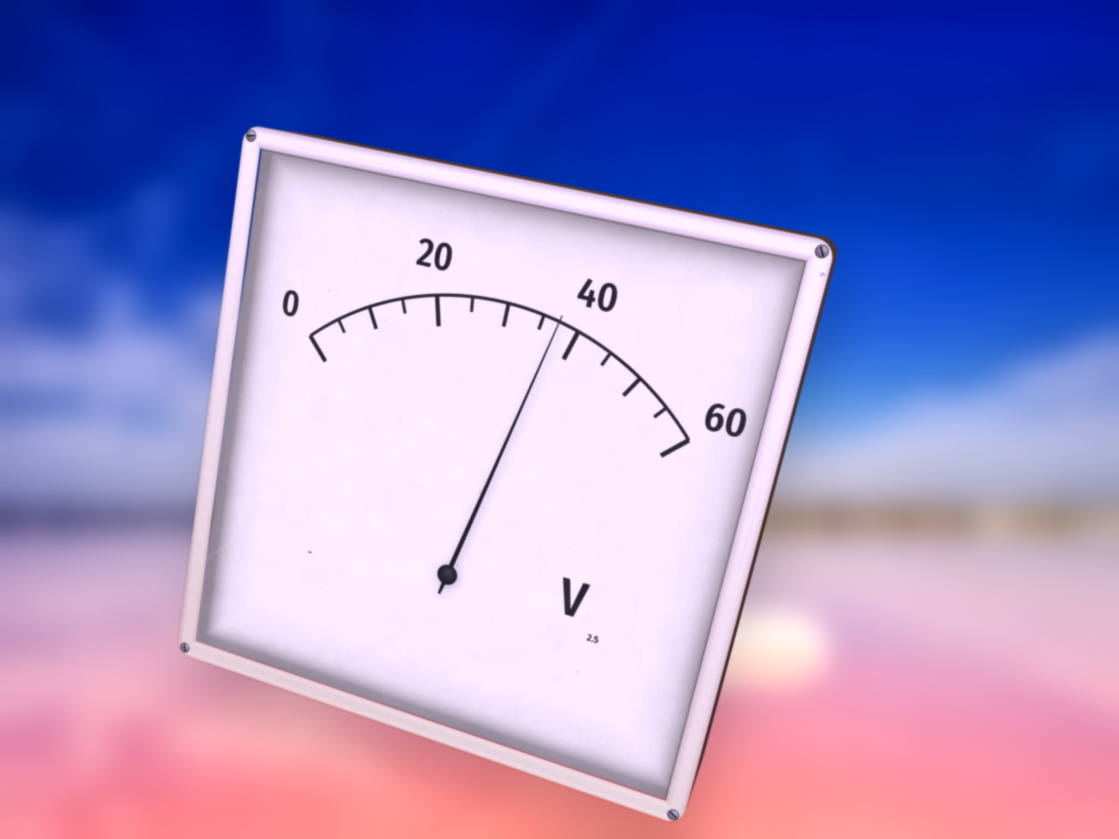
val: 37.5
